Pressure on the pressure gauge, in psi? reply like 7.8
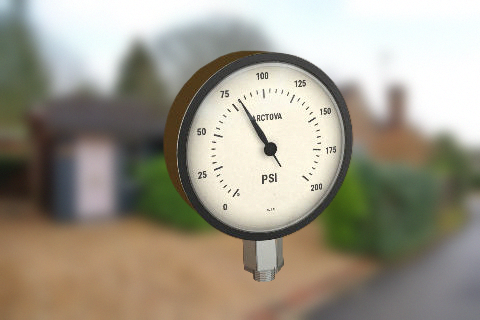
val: 80
